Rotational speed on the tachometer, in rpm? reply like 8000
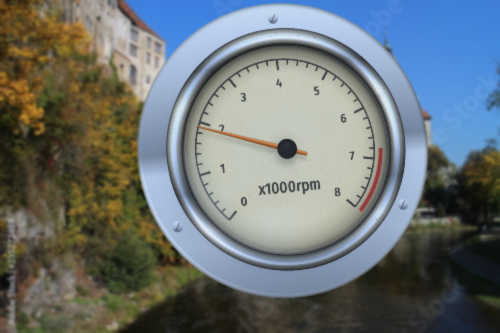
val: 1900
